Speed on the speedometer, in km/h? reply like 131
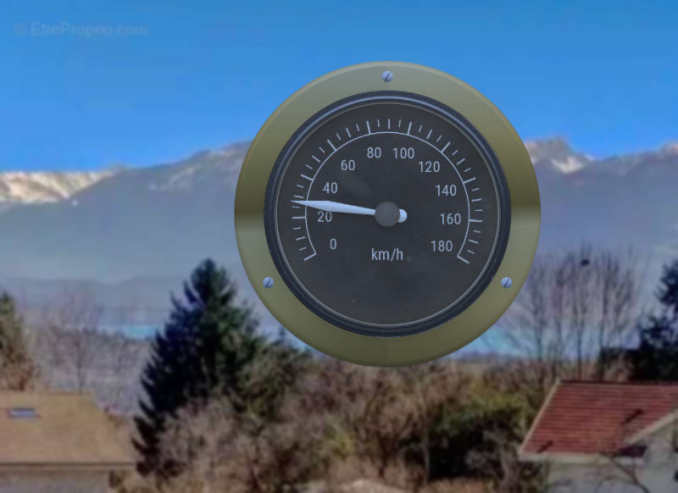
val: 27.5
